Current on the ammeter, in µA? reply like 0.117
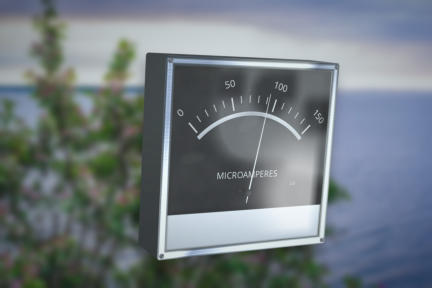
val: 90
